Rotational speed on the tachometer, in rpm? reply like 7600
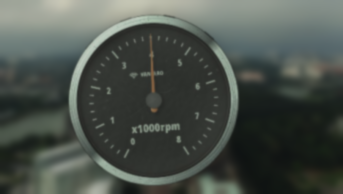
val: 4000
